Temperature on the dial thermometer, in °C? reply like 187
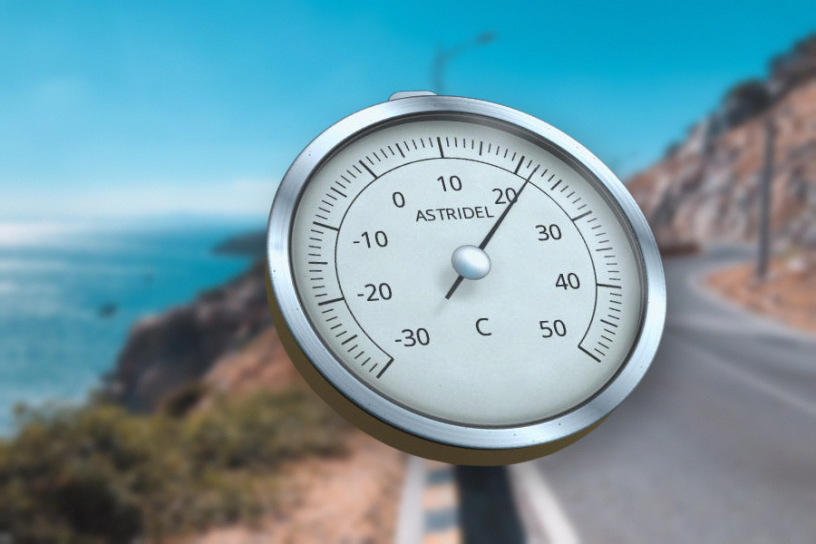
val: 22
